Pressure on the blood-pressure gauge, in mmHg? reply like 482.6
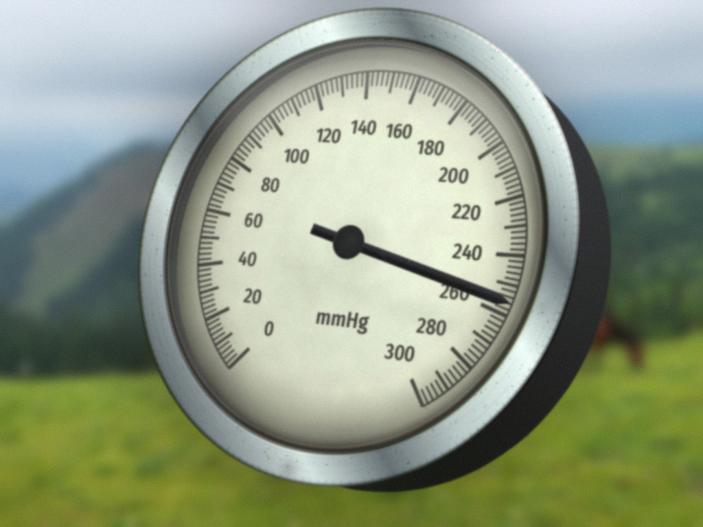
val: 256
